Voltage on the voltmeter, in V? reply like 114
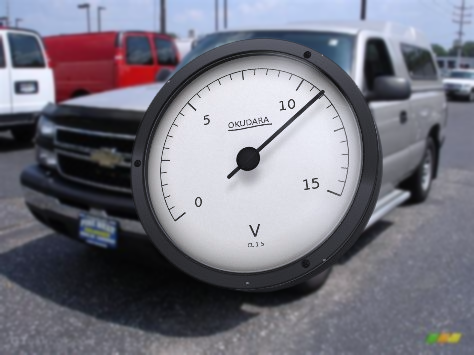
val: 11
